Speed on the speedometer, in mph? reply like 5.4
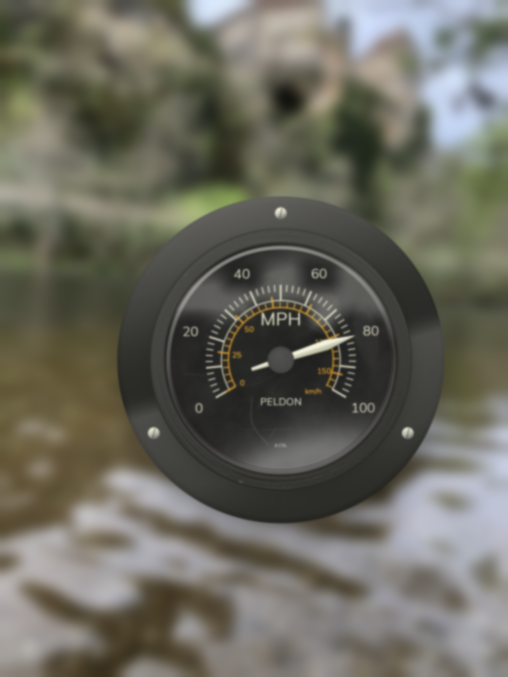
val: 80
